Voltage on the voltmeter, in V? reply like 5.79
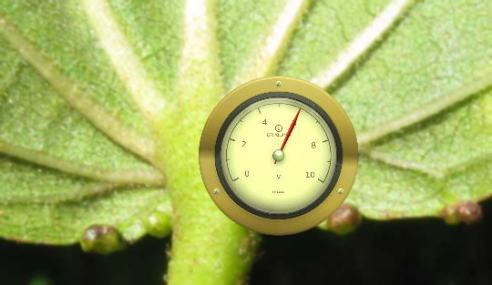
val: 6
